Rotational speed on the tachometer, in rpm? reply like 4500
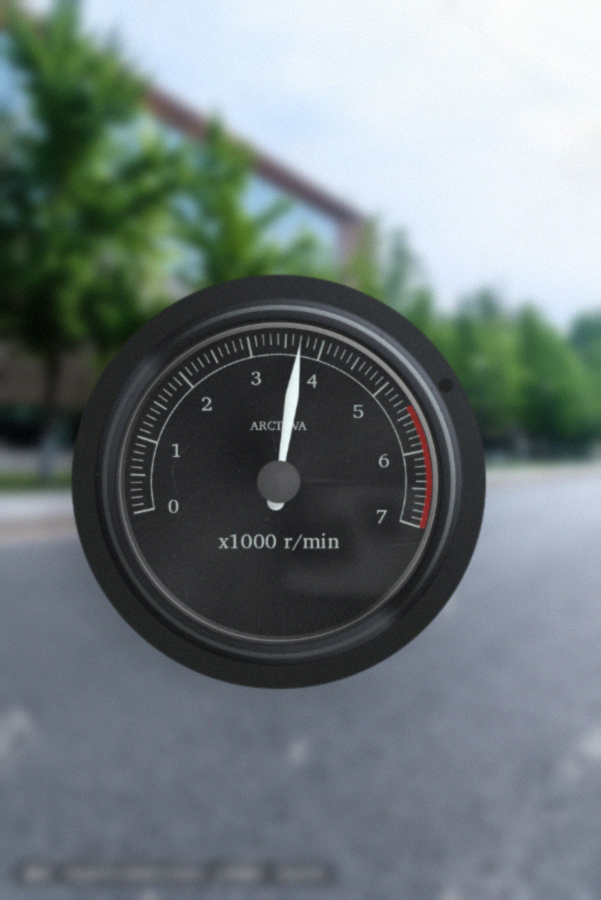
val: 3700
